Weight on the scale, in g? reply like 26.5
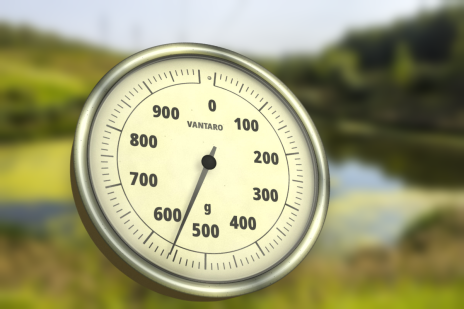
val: 560
